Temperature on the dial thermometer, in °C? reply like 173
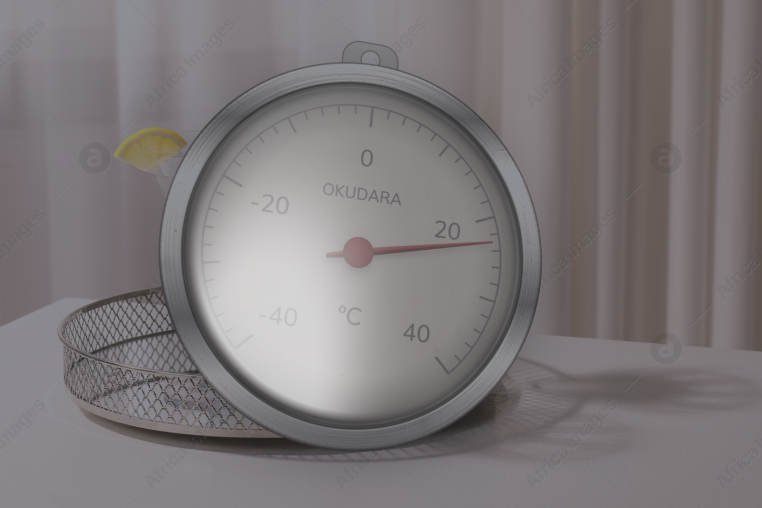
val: 23
